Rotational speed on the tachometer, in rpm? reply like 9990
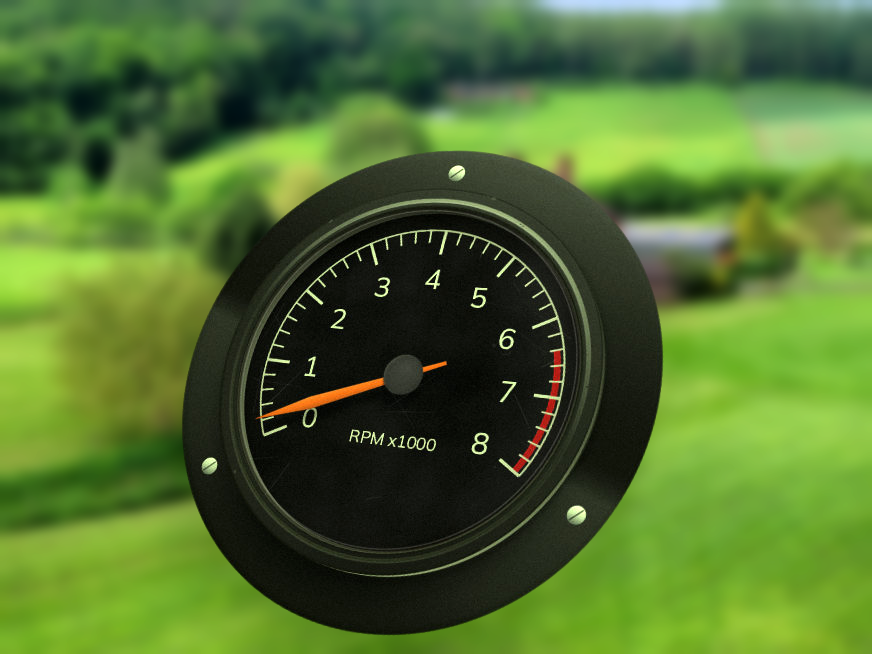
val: 200
